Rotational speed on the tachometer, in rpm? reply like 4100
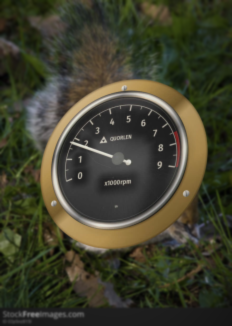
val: 1750
